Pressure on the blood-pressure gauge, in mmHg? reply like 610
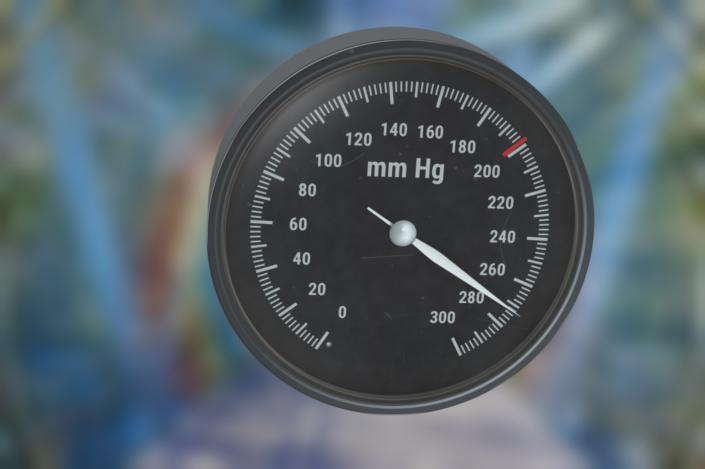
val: 272
